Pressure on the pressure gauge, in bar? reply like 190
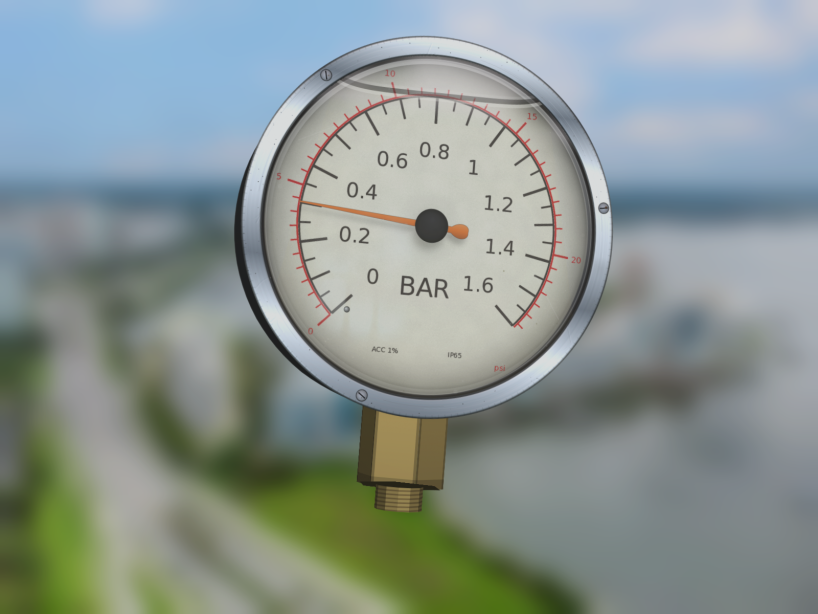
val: 0.3
